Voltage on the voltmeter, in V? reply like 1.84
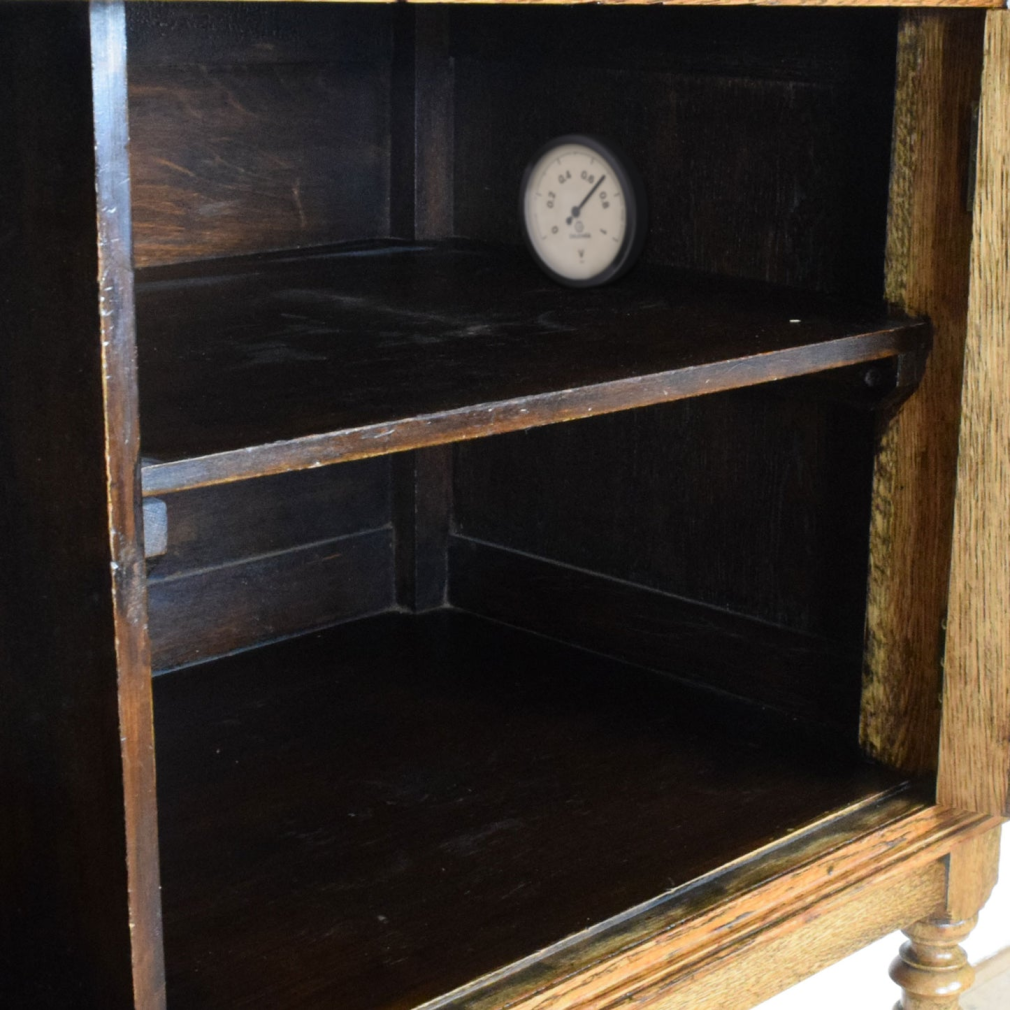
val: 0.7
